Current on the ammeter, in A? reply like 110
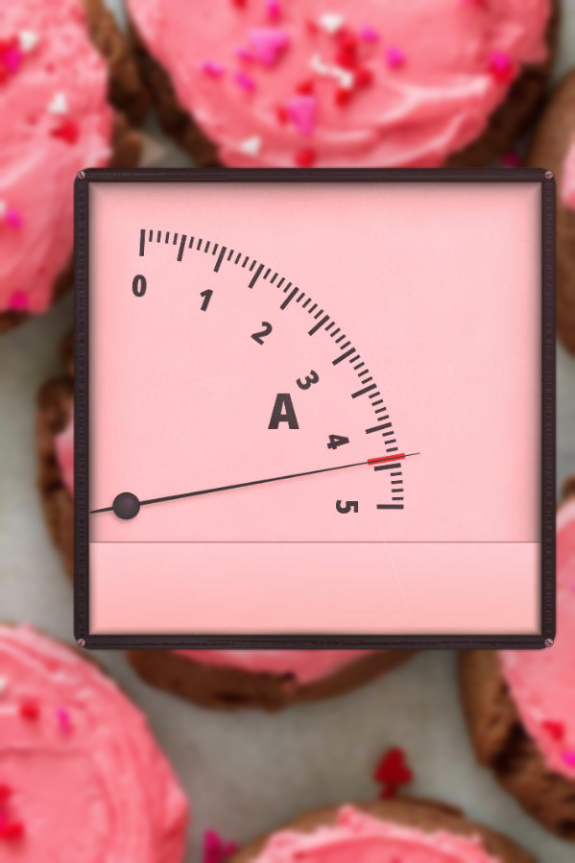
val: 4.4
